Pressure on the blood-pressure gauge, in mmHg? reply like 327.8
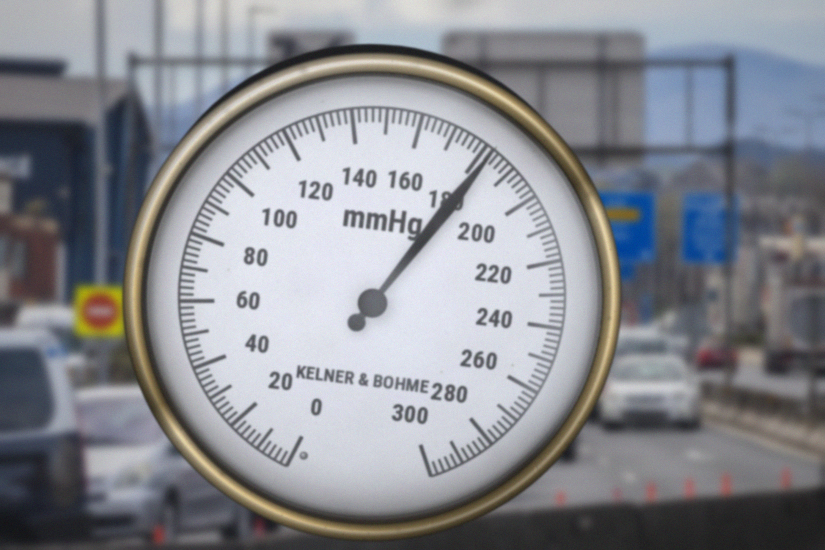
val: 182
